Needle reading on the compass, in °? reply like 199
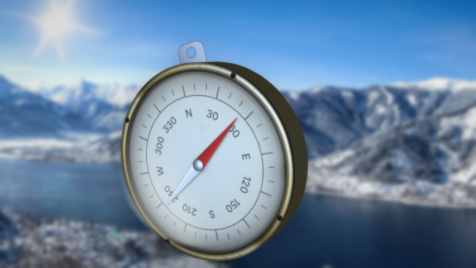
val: 55
